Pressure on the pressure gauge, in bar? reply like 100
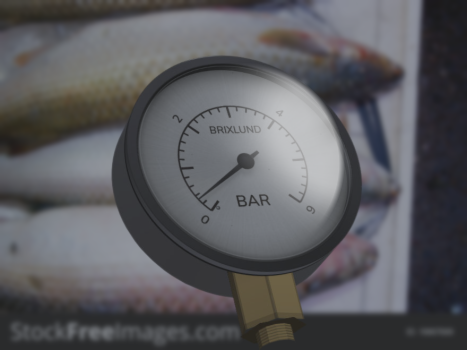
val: 0.3
